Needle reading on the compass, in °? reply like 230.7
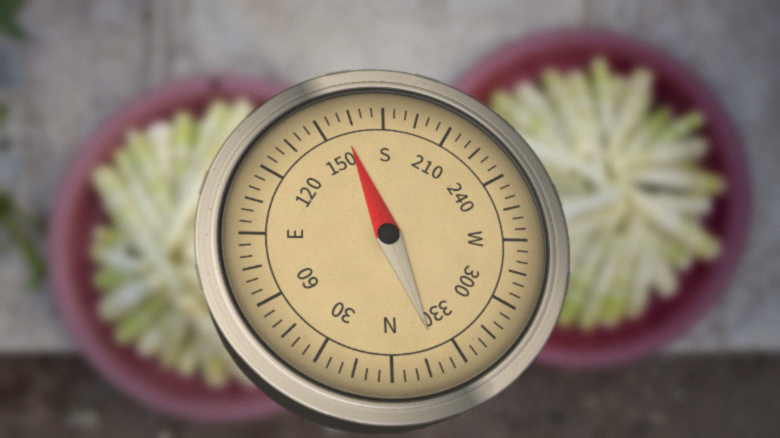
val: 160
